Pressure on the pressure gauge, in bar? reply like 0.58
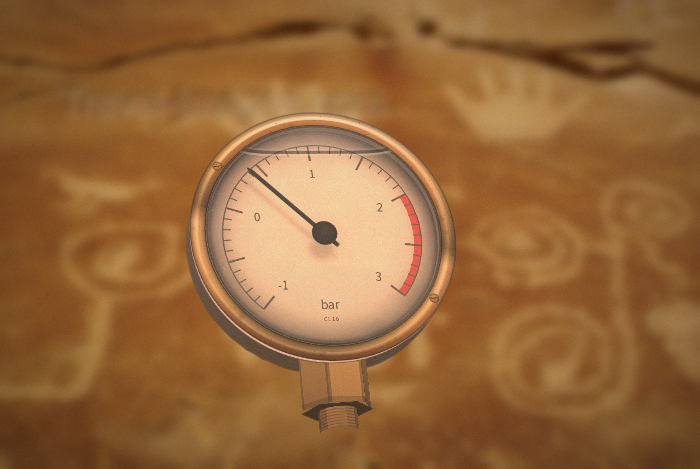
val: 0.4
